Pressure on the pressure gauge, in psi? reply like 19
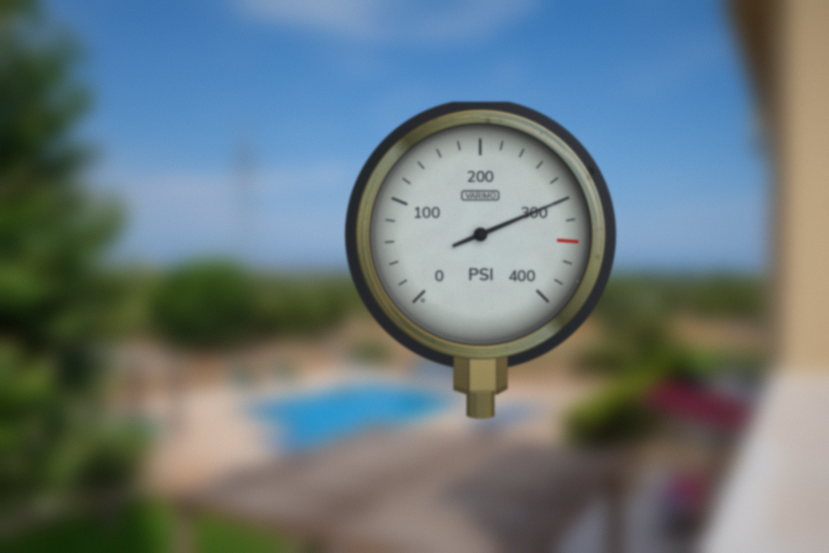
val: 300
